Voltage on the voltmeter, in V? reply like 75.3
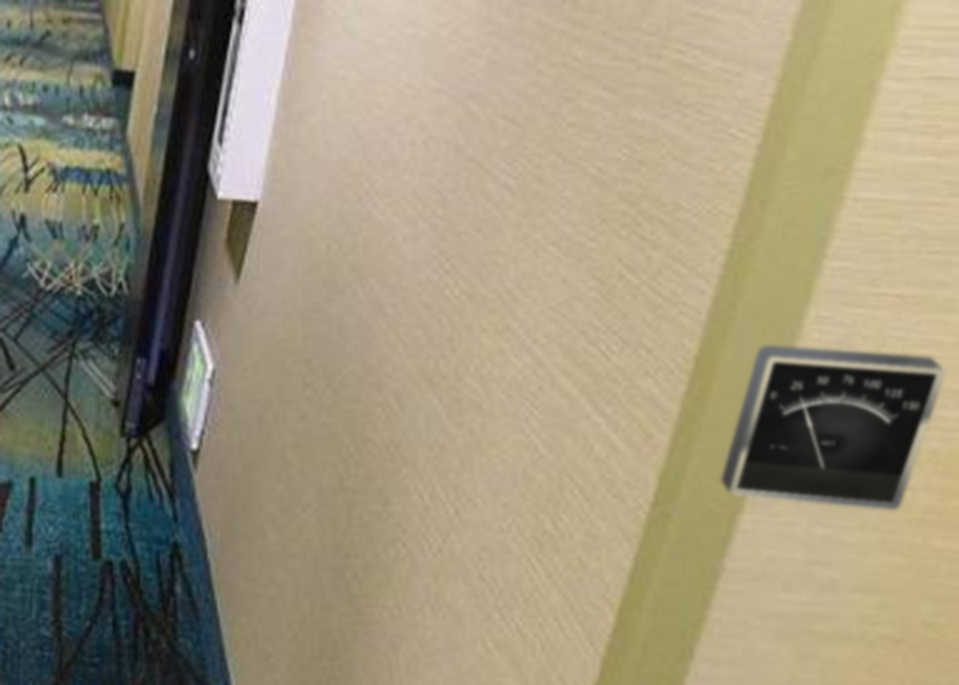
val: 25
